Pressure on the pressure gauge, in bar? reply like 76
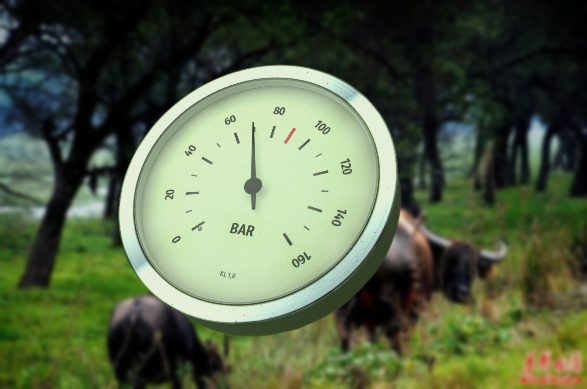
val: 70
